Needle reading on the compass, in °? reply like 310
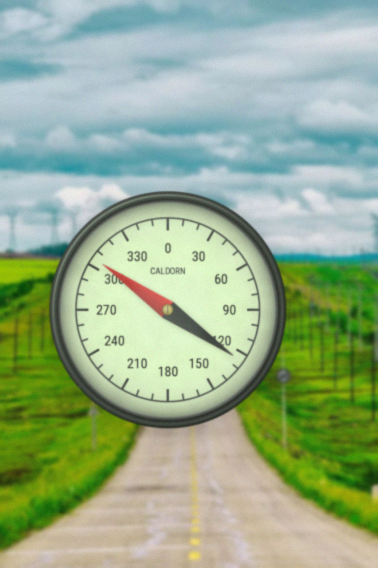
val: 305
